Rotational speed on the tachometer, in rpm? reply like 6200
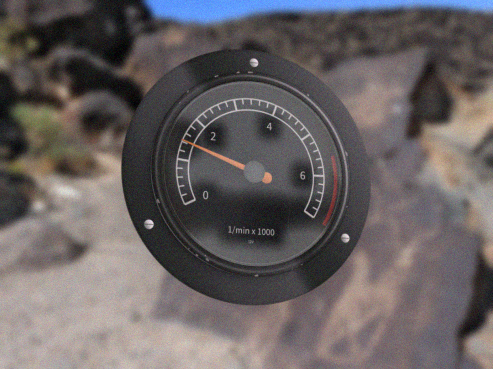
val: 1400
